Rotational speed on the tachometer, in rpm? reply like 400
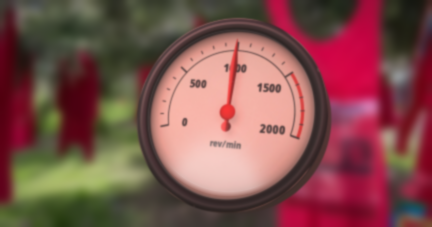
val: 1000
